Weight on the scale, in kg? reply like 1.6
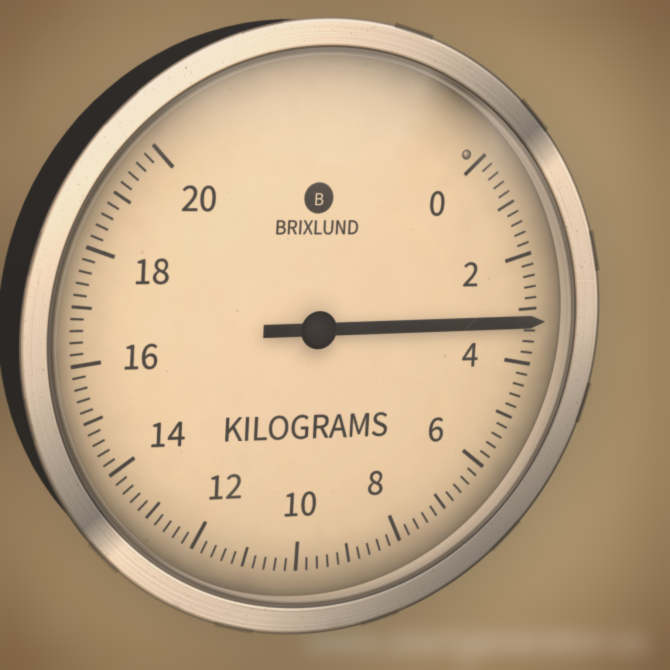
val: 3.2
